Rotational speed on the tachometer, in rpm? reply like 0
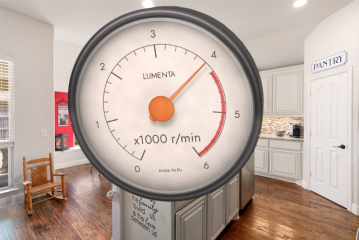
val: 4000
